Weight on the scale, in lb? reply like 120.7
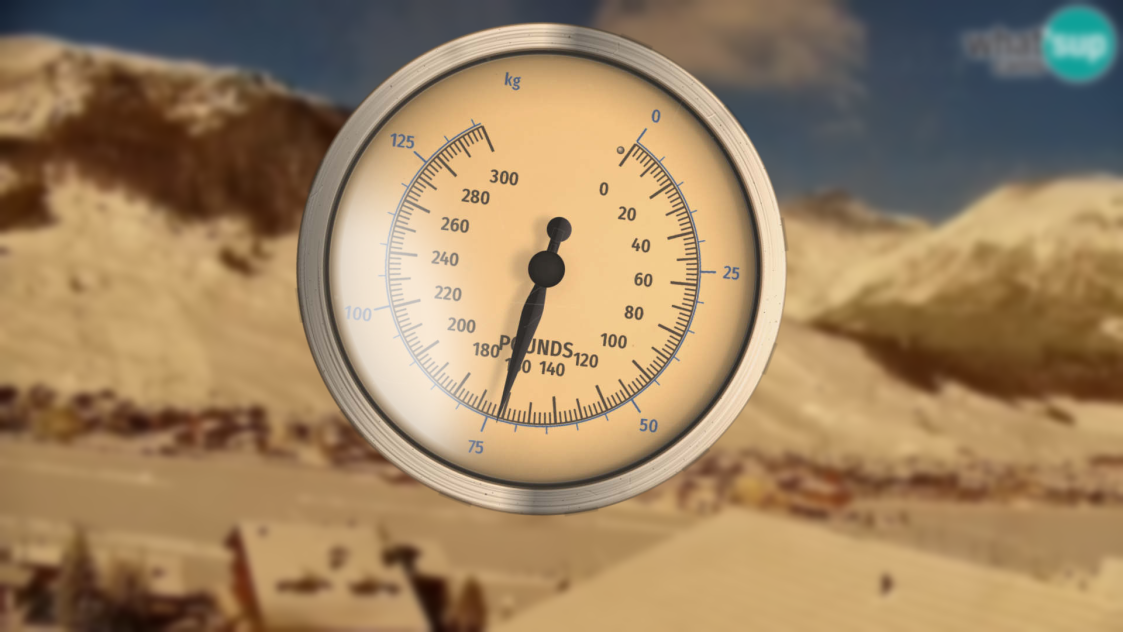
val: 162
